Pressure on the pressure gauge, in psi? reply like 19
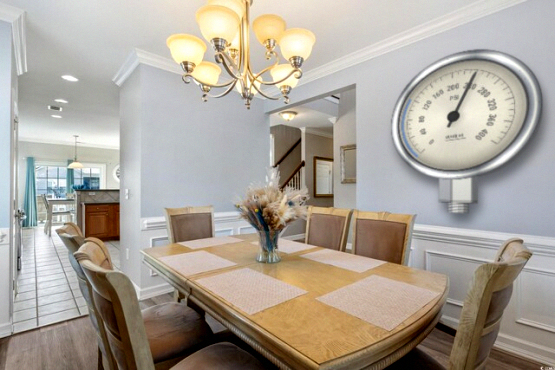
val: 240
